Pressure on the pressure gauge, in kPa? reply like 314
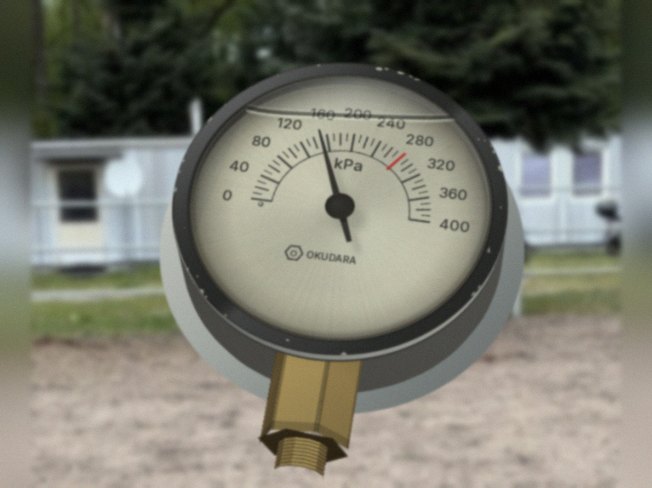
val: 150
